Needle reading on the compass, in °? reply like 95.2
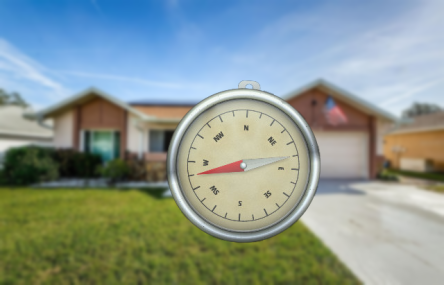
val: 255
